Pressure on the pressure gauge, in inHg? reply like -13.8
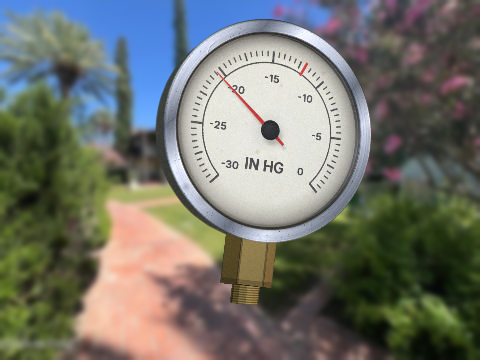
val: -20.5
